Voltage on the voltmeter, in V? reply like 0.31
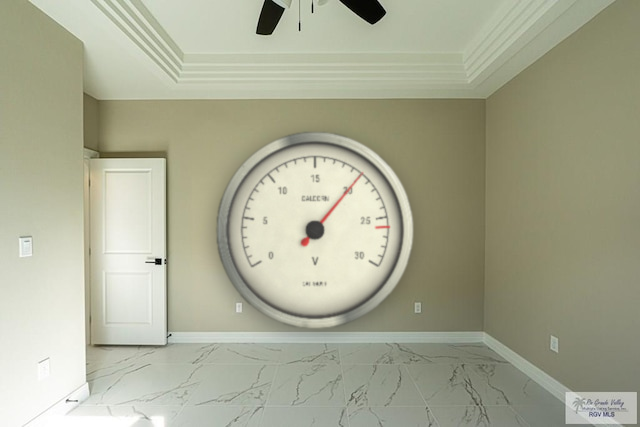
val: 20
